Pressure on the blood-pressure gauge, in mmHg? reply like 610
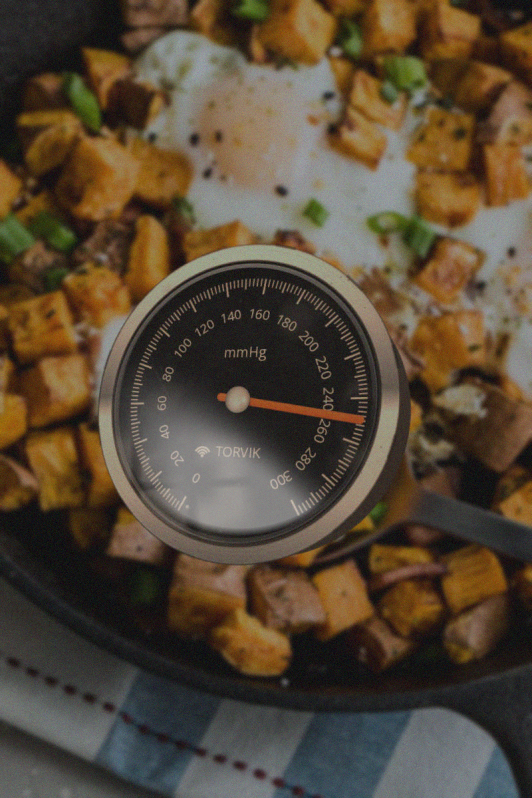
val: 250
